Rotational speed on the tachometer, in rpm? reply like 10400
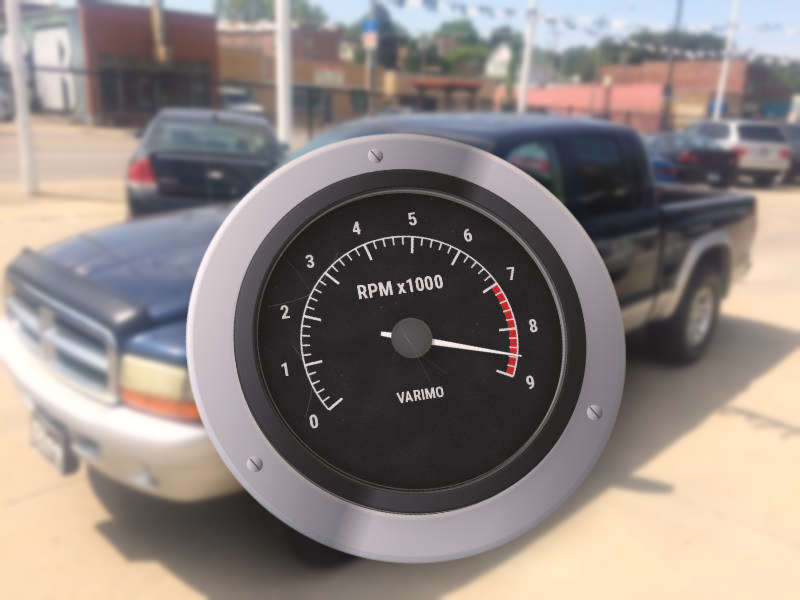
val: 8600
